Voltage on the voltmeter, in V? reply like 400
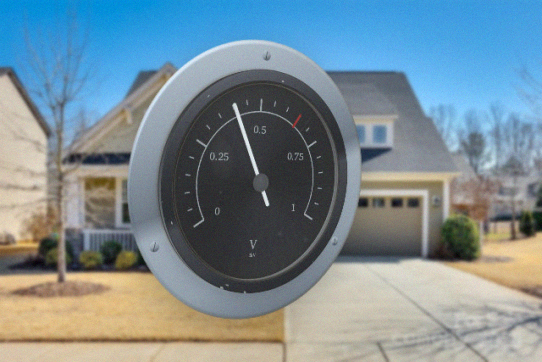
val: 0.4
